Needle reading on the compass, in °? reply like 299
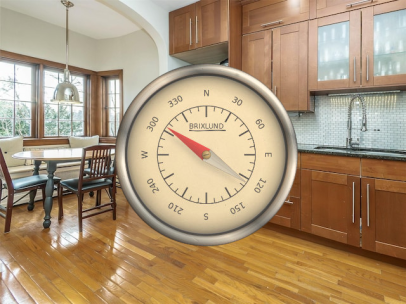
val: 305
